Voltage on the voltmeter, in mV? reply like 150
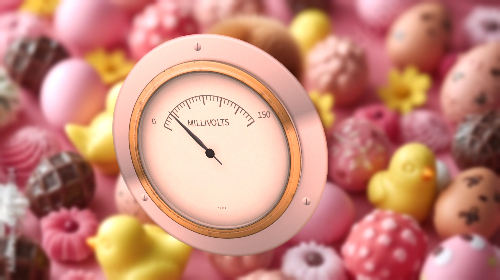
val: 25
